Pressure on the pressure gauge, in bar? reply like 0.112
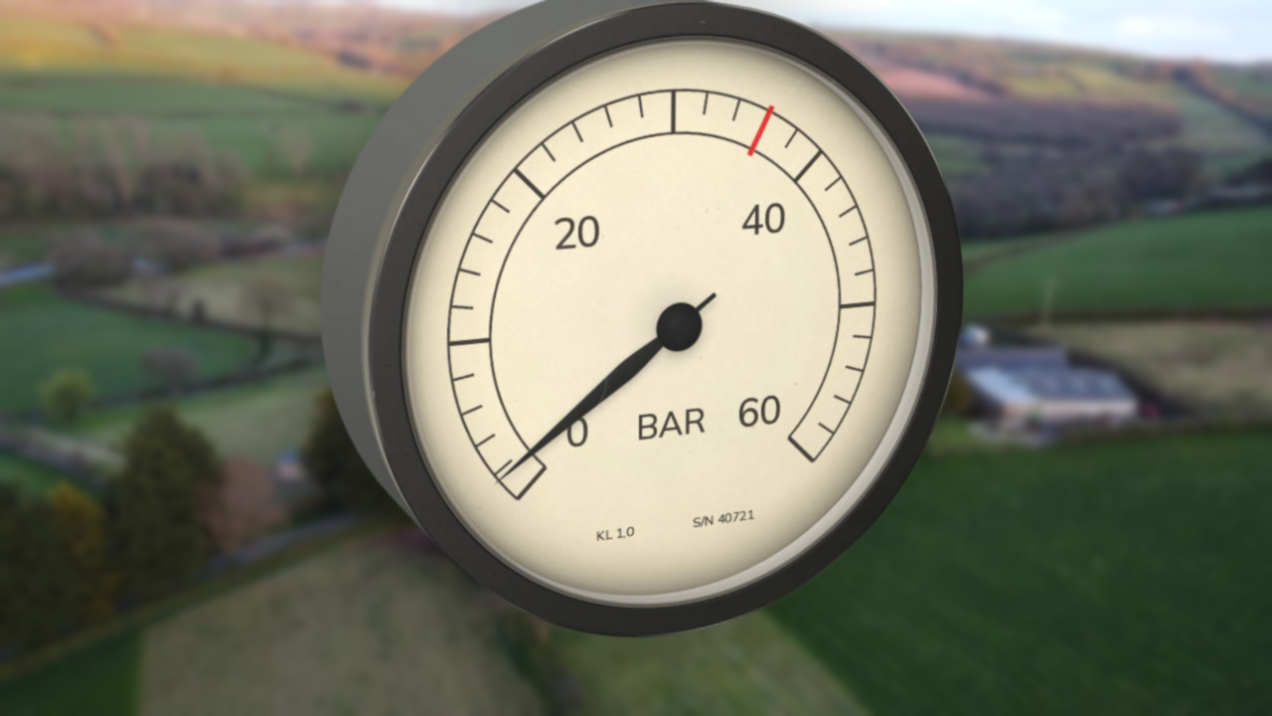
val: 2
